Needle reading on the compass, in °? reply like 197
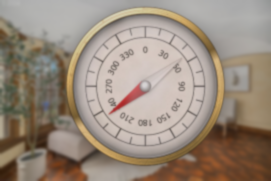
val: 232.5
